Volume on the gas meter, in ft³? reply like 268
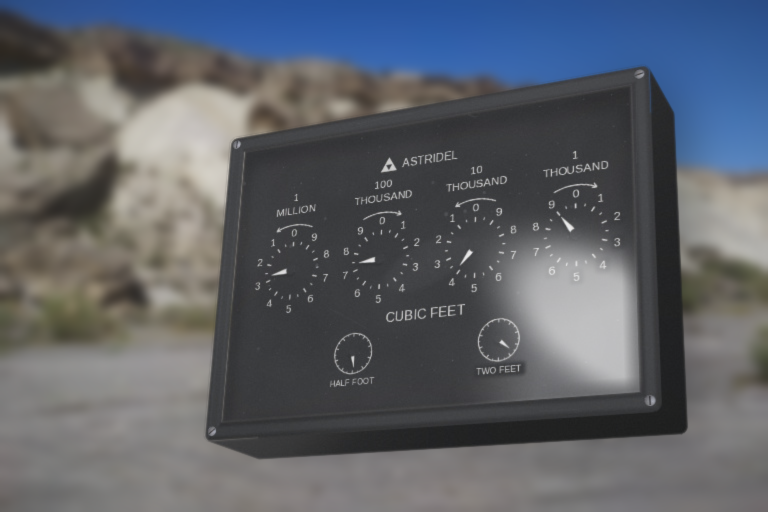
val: 273900
